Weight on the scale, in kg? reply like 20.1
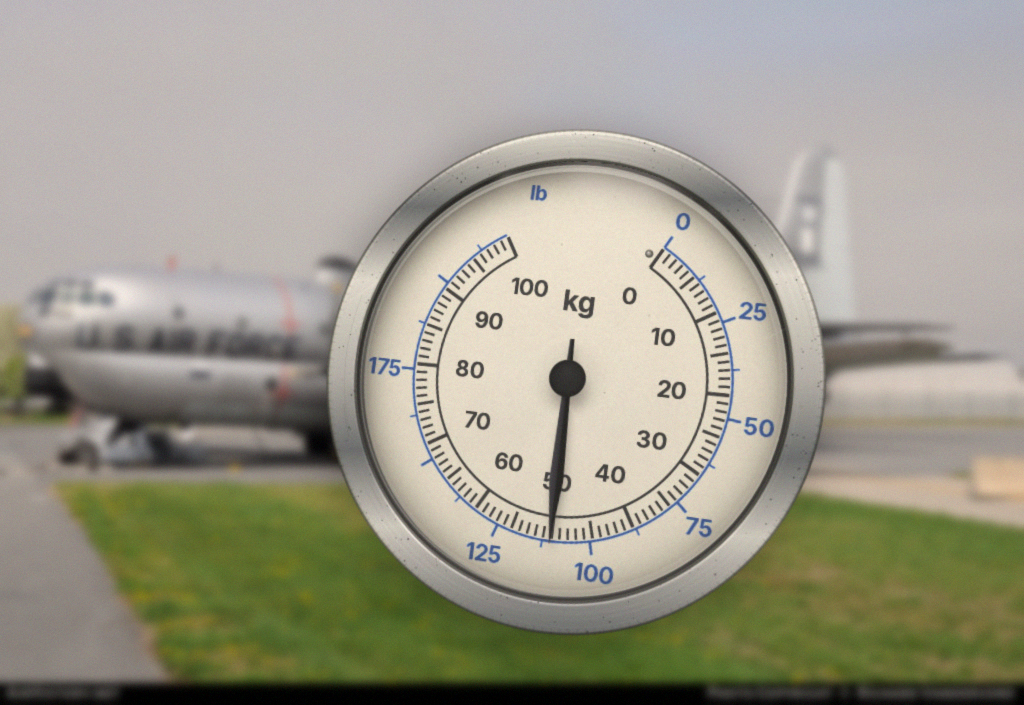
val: 50
